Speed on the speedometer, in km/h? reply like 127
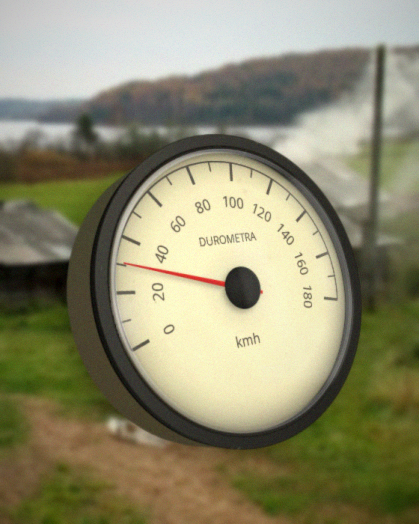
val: 30
